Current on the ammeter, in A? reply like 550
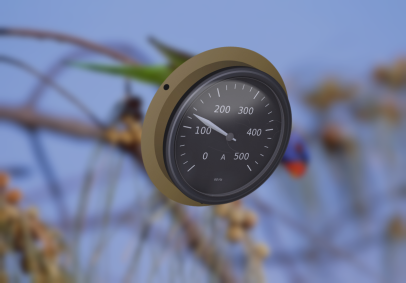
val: 130
